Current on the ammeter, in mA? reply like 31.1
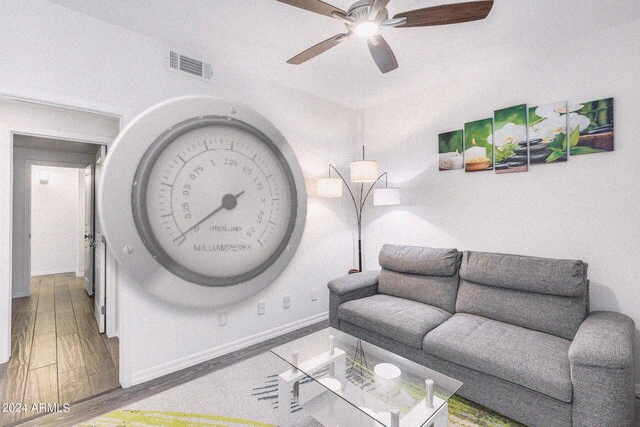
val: 0.05
